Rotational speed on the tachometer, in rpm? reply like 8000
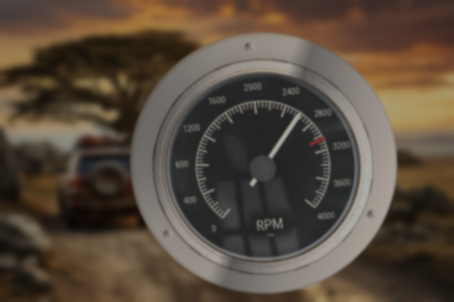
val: 2600
